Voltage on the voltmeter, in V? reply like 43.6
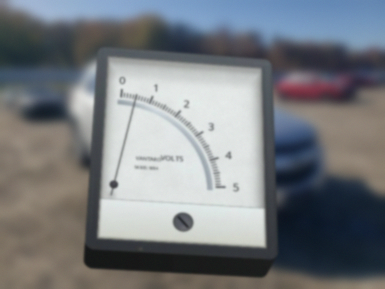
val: 0.5
